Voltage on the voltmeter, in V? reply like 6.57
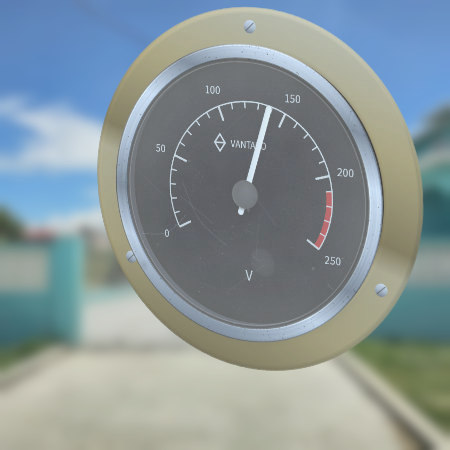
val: 140
